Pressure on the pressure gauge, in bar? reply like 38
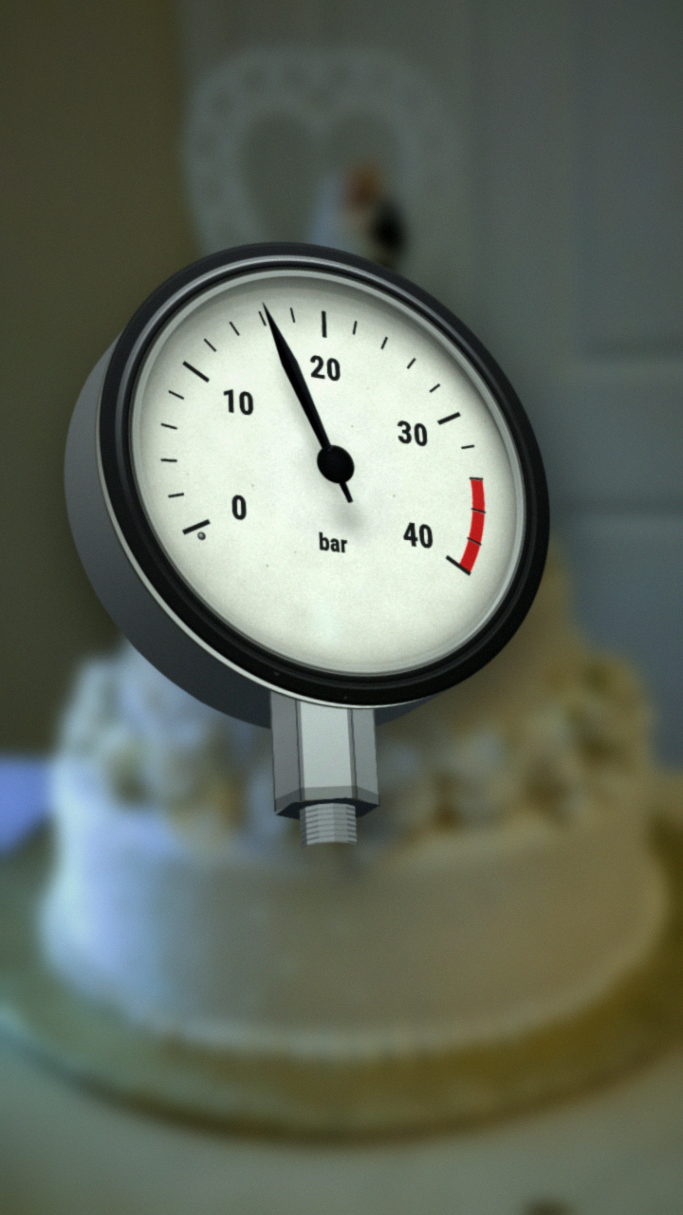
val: 16
